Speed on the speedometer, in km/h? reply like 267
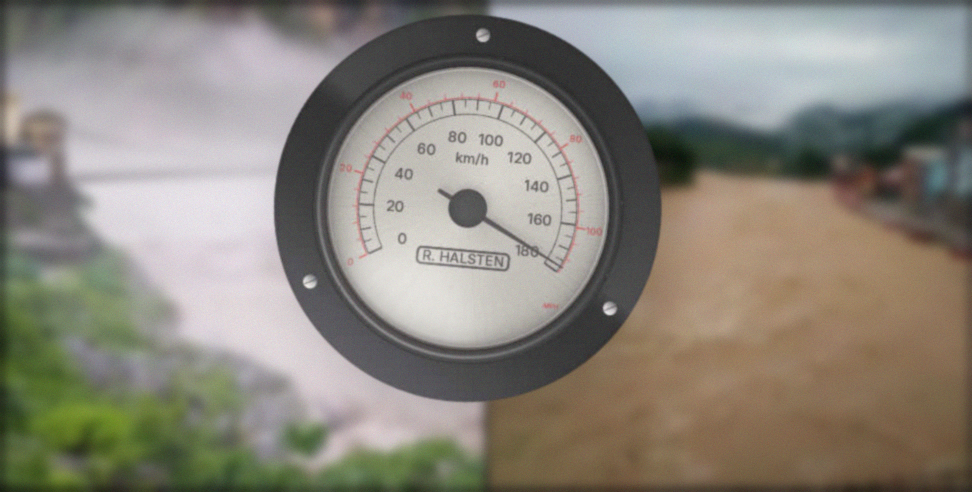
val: 177.5
